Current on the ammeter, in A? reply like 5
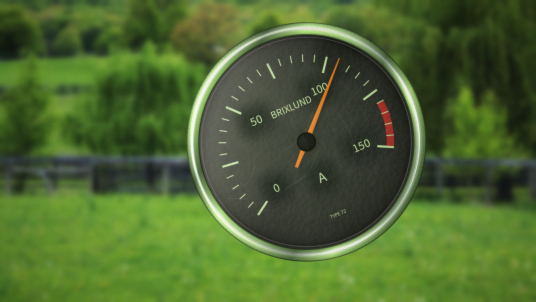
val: 105
